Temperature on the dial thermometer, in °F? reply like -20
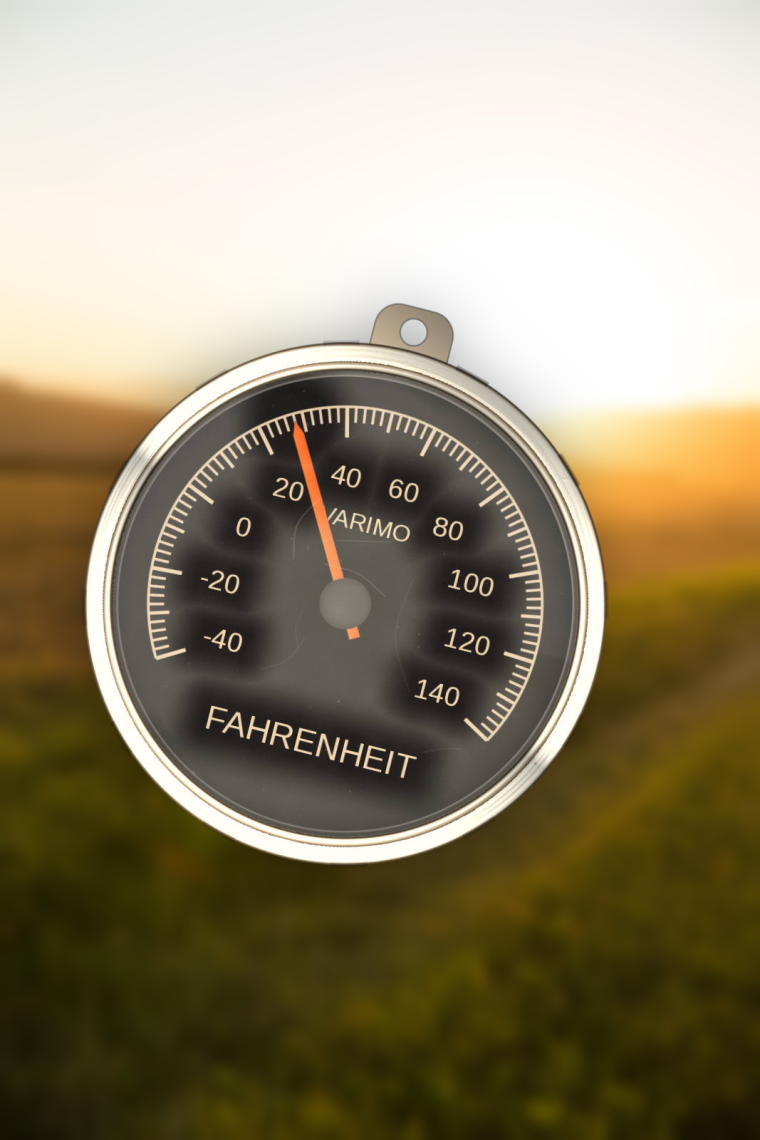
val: 28
